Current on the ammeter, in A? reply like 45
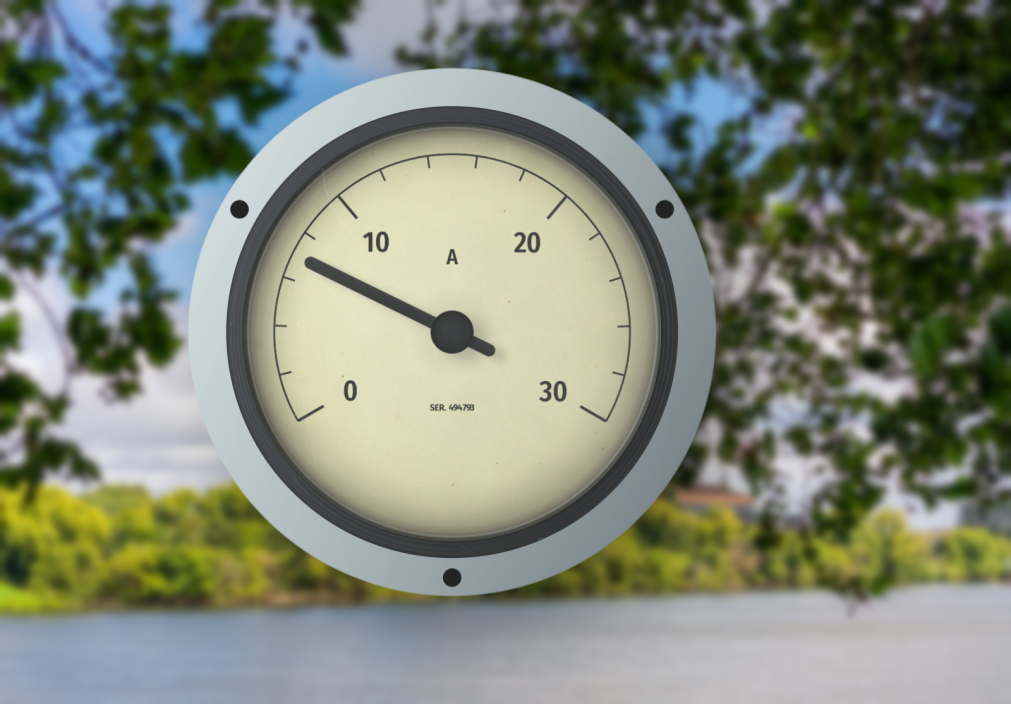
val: 7
